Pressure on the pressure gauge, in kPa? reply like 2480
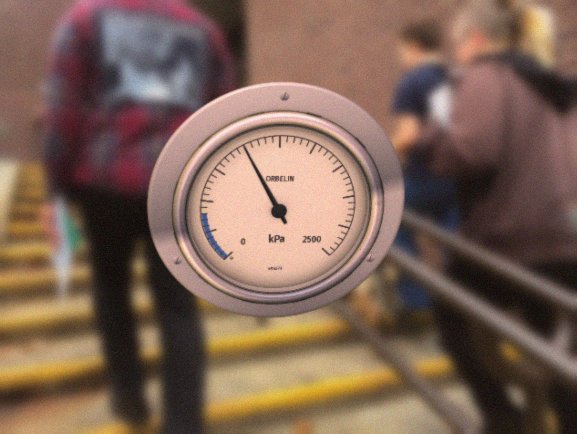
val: 1000
